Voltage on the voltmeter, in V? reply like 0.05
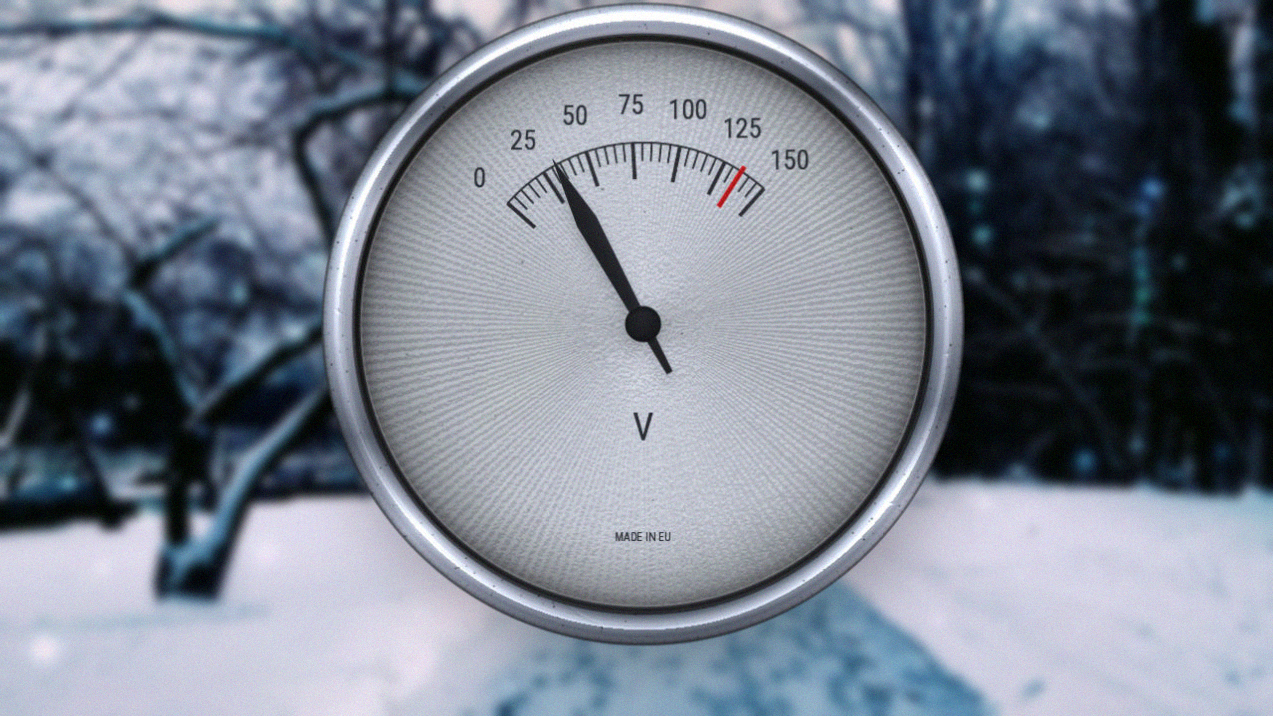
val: 32.5
